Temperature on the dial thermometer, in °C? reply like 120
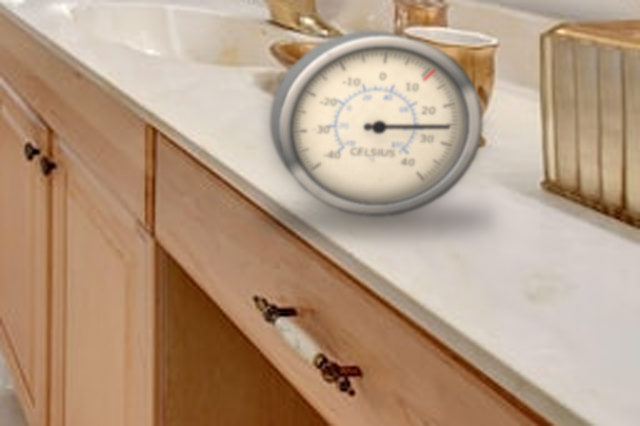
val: 25
